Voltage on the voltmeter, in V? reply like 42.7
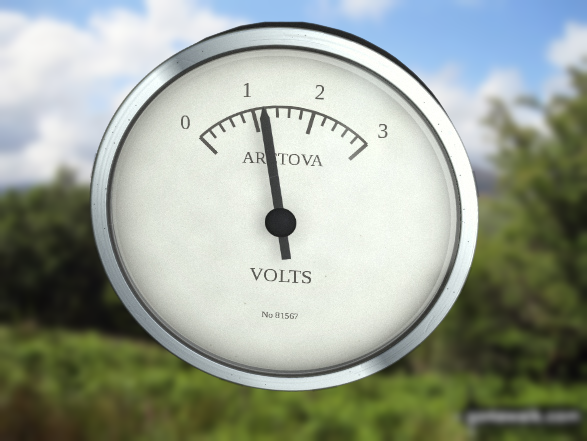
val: 1.2
